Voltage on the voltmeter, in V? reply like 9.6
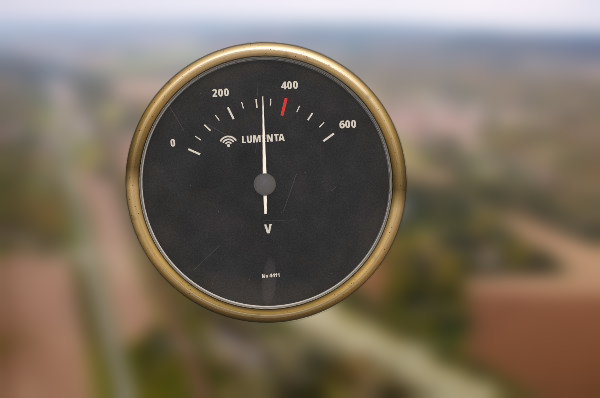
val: 325
